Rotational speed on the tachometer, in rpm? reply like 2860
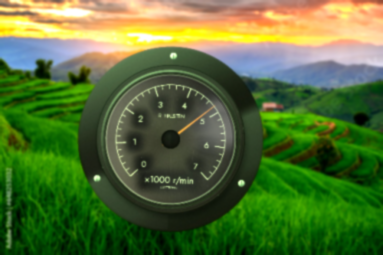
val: 4800
